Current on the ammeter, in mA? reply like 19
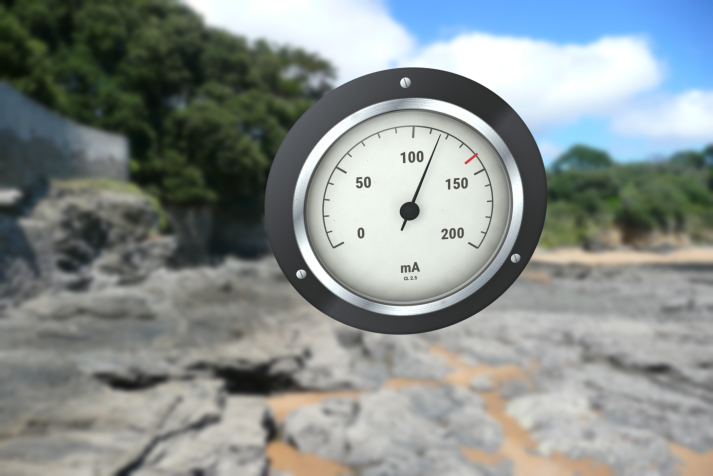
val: 115
